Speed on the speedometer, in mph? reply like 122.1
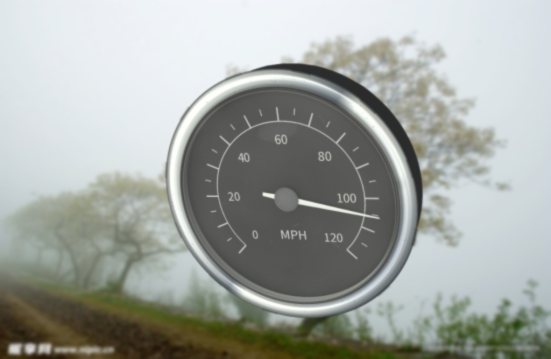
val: 105
